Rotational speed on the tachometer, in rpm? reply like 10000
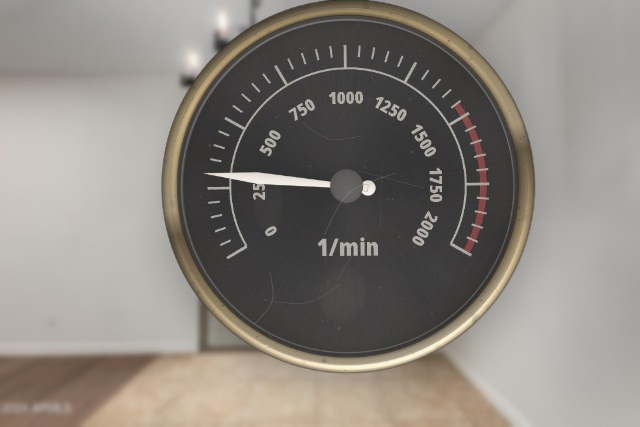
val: 300
